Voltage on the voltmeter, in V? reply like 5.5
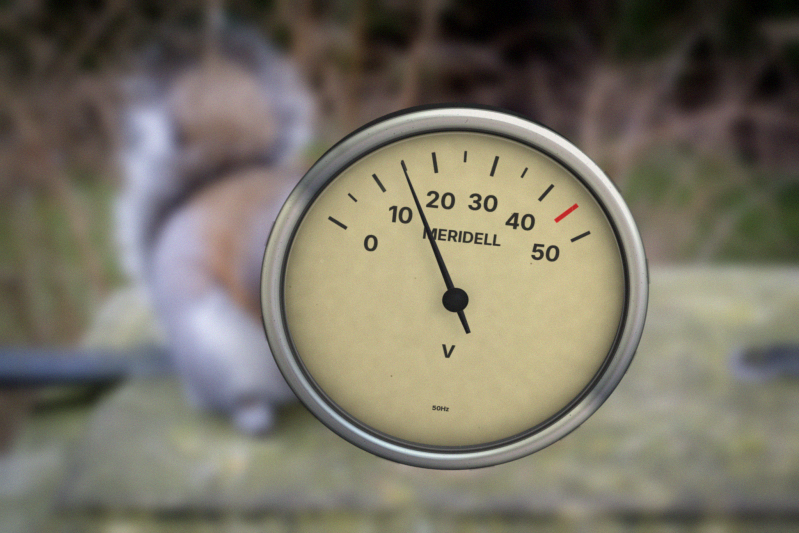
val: 15
